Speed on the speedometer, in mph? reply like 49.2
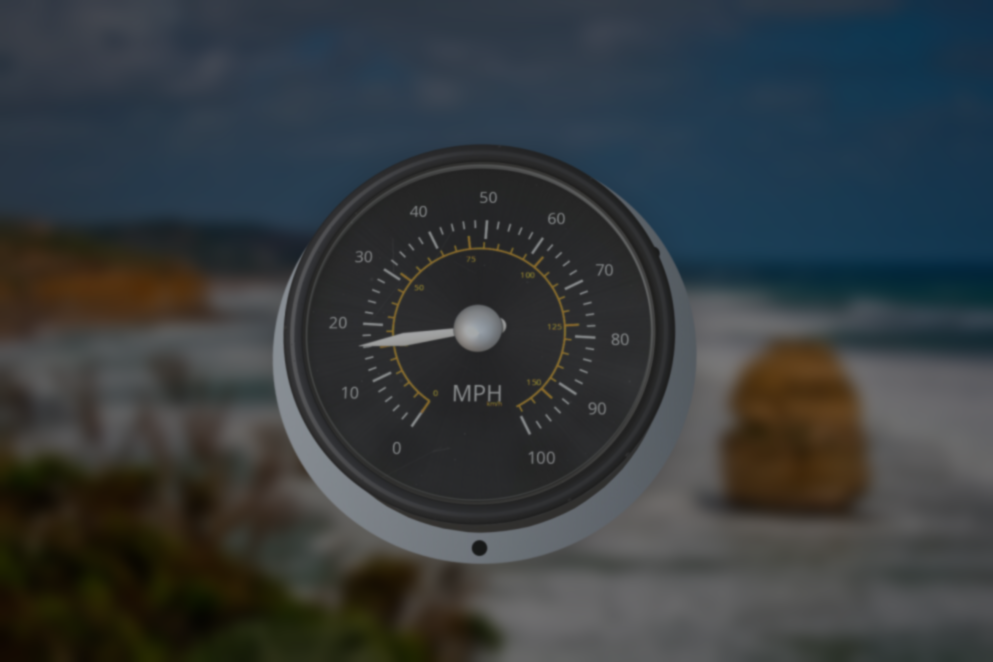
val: 16
